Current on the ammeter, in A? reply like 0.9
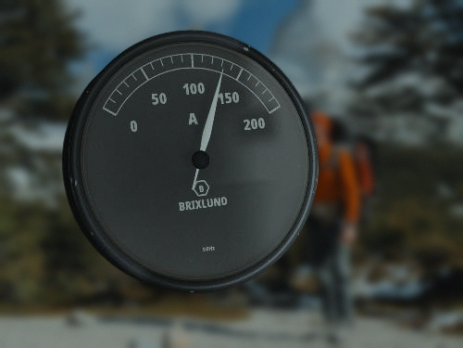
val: 130
